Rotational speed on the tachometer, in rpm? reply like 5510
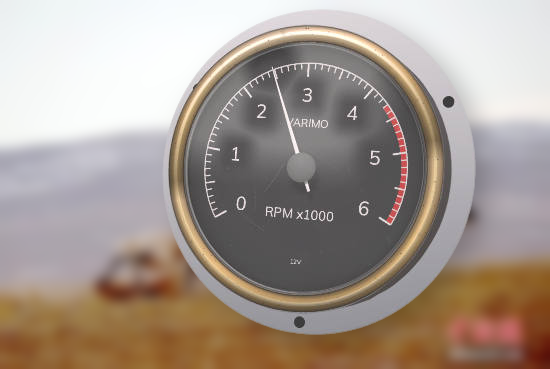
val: 2500
